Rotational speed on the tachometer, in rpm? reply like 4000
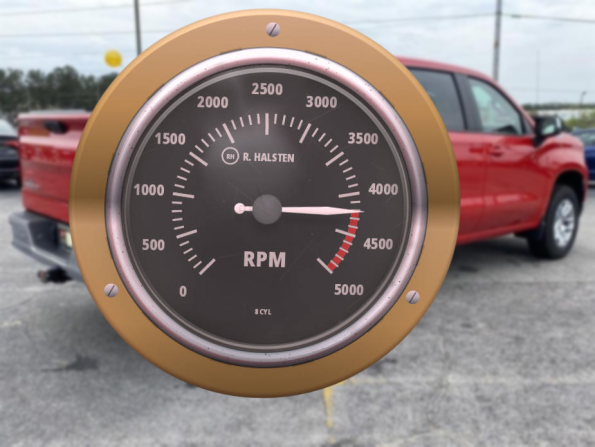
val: 4200
